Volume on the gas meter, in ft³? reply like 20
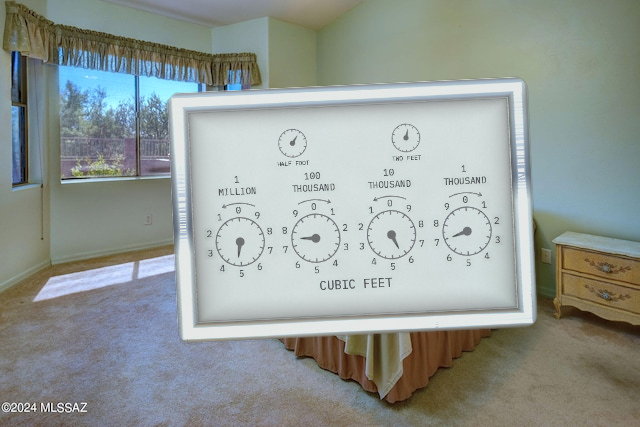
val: 475700
